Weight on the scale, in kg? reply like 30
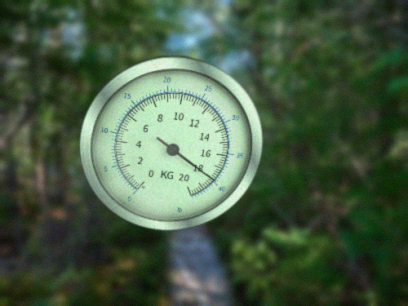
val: 18
